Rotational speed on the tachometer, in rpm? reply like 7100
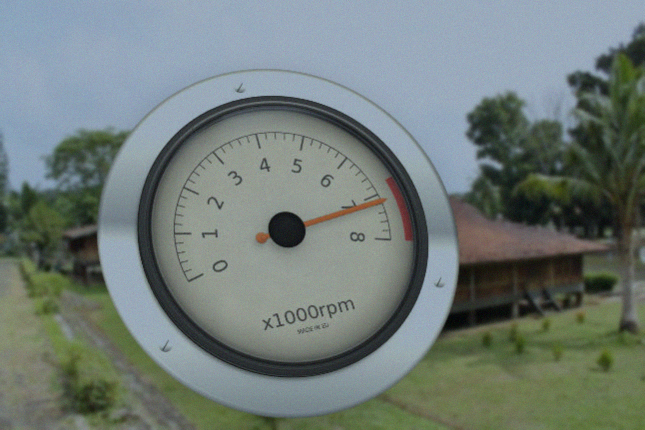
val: 7200
